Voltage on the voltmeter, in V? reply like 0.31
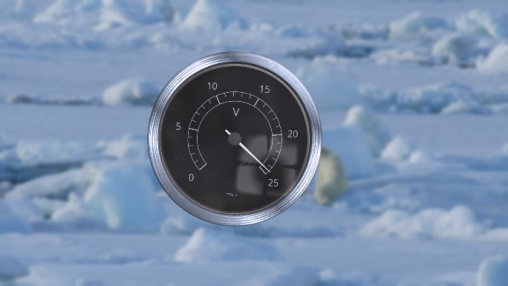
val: 24.5
